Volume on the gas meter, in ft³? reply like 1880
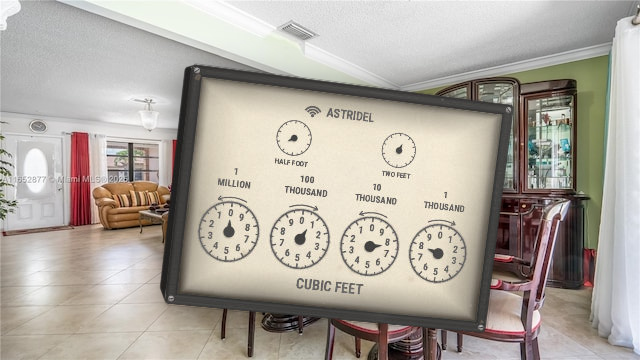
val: 7800
